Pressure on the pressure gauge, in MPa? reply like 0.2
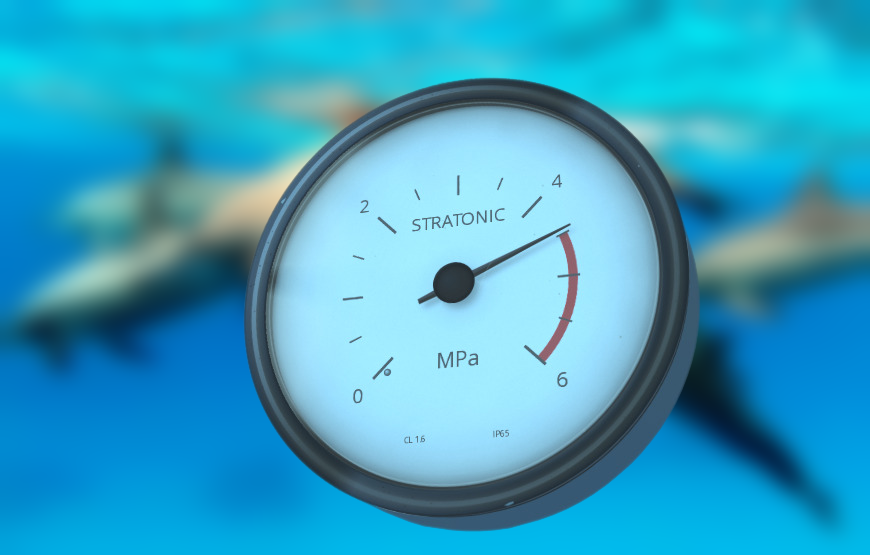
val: 4.5
